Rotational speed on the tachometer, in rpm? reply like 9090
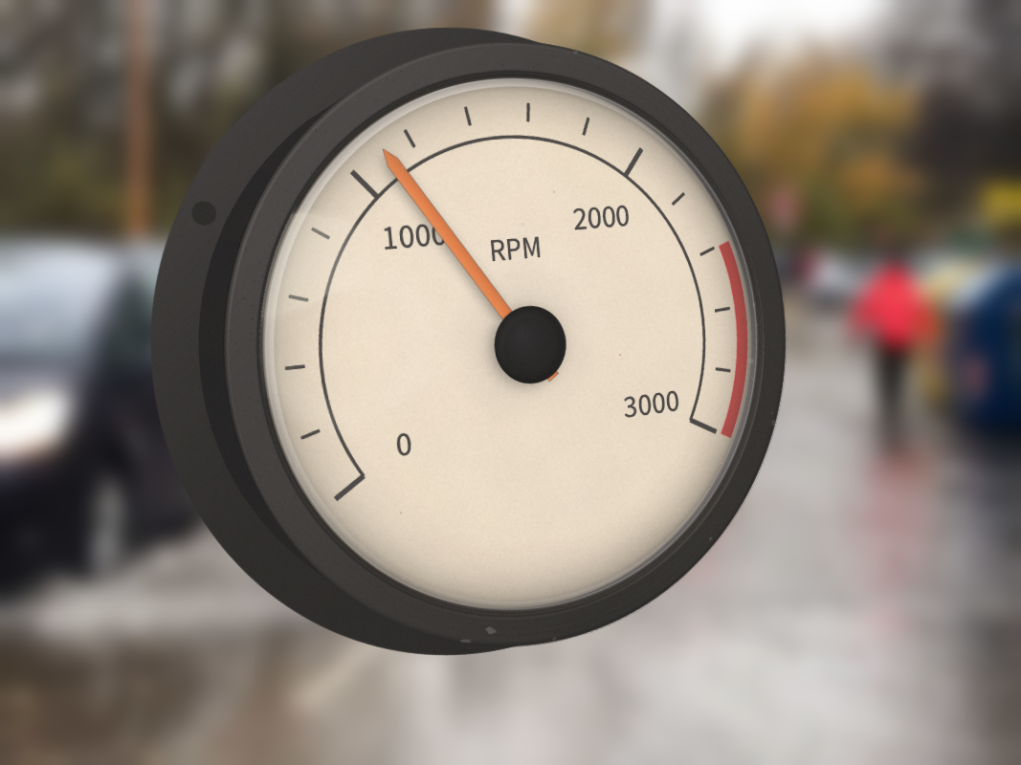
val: 1100
